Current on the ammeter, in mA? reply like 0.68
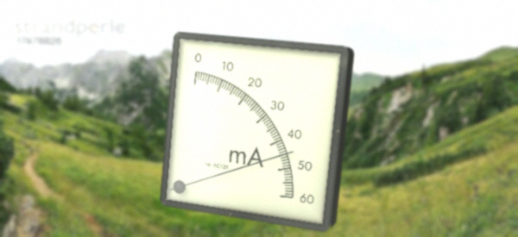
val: 45
